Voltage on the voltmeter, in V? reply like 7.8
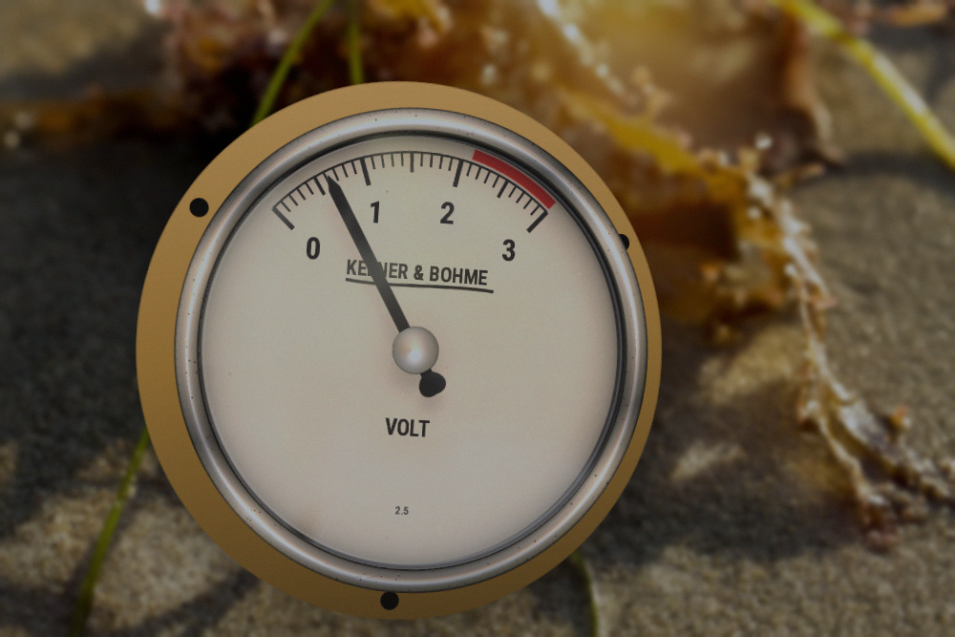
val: 0.6
